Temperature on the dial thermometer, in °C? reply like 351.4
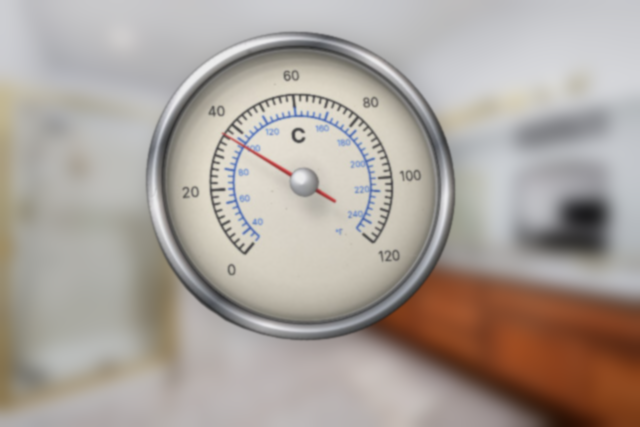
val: 36
